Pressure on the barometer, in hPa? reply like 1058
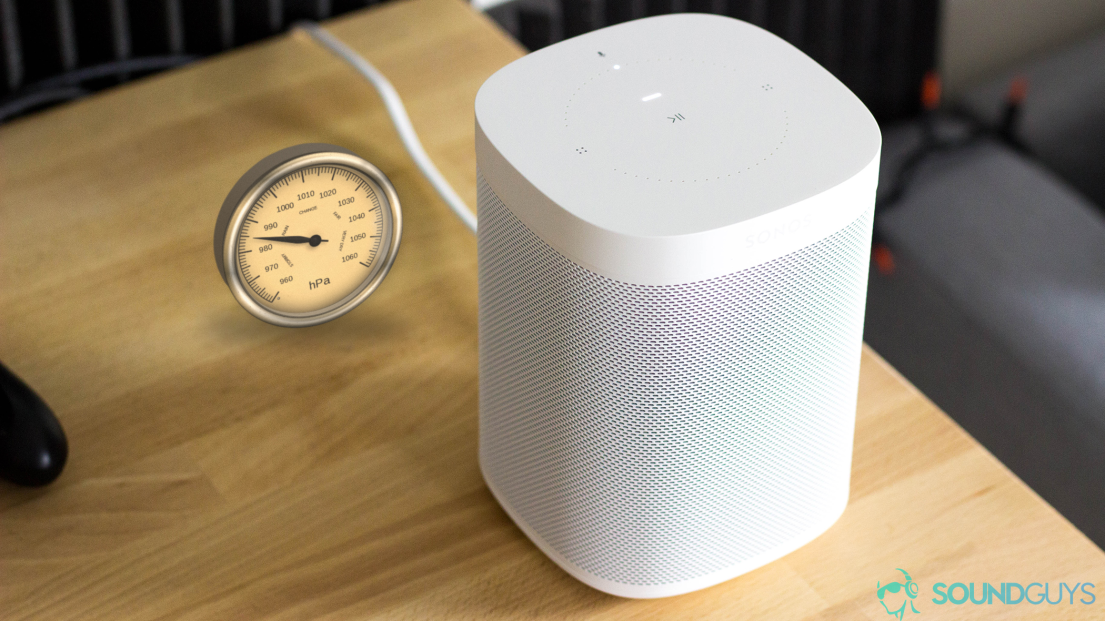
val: 985
